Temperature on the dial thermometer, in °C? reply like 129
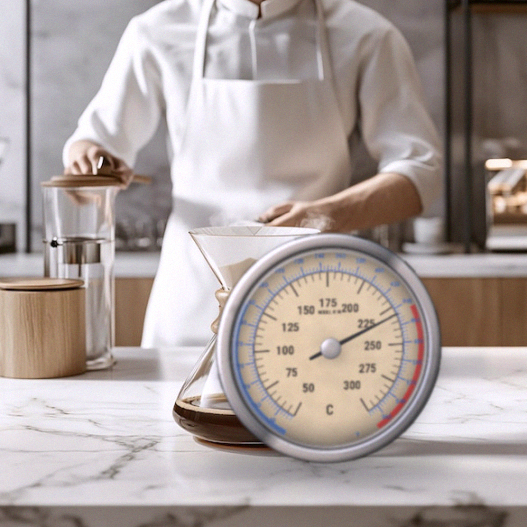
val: 230
